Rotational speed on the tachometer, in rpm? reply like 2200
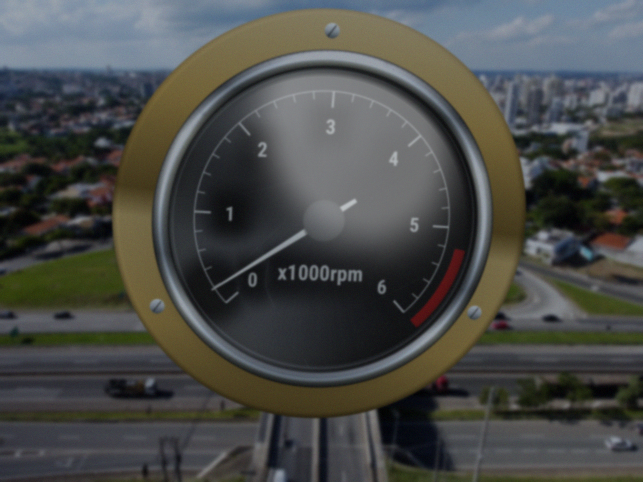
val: 200
